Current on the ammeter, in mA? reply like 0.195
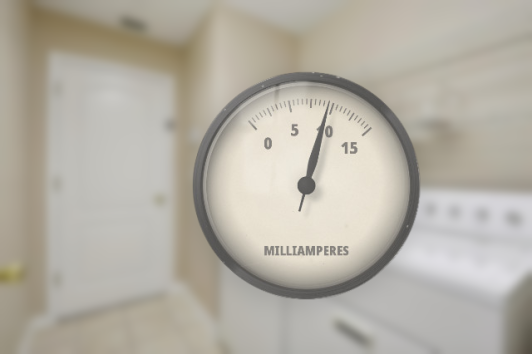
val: 9.5
